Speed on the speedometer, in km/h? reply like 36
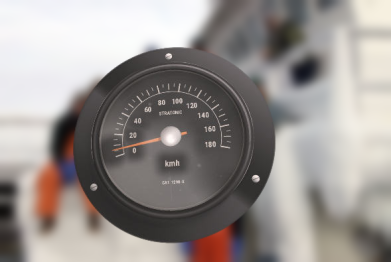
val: 5
